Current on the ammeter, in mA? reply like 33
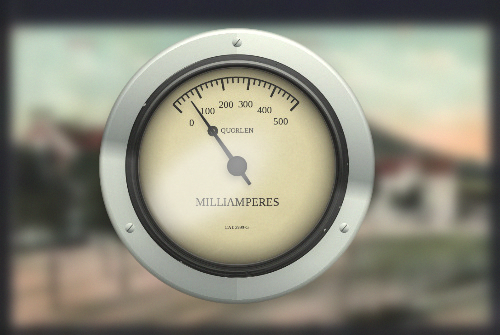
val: 60
